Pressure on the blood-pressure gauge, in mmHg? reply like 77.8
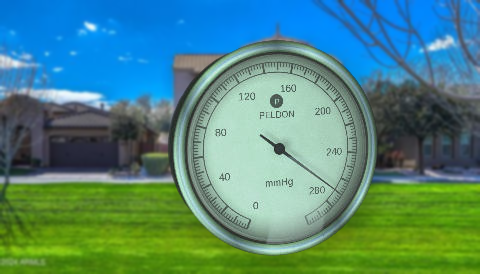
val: 270
